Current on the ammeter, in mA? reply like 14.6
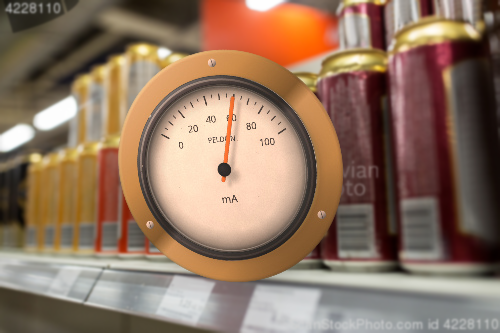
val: 60
